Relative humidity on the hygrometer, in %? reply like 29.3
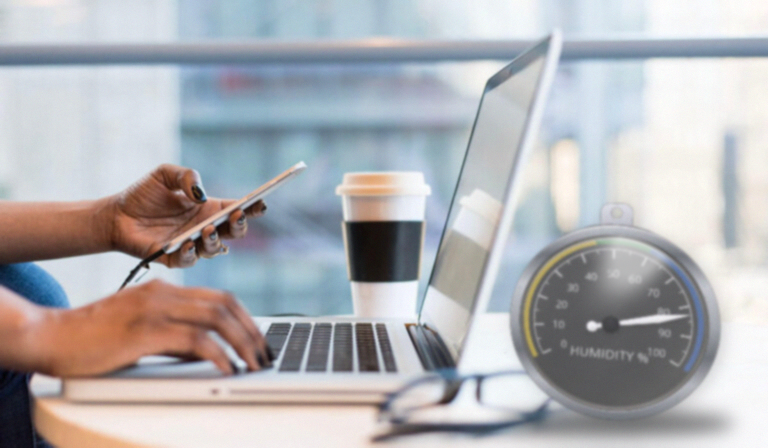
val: 82.5
